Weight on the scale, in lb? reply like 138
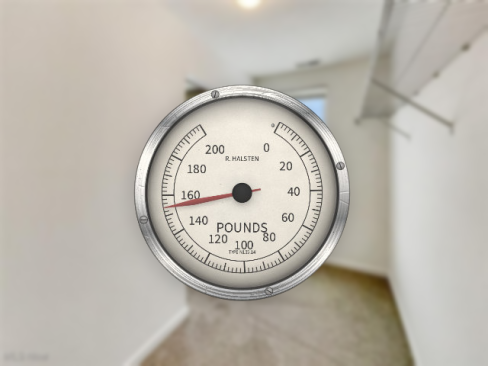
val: 154
